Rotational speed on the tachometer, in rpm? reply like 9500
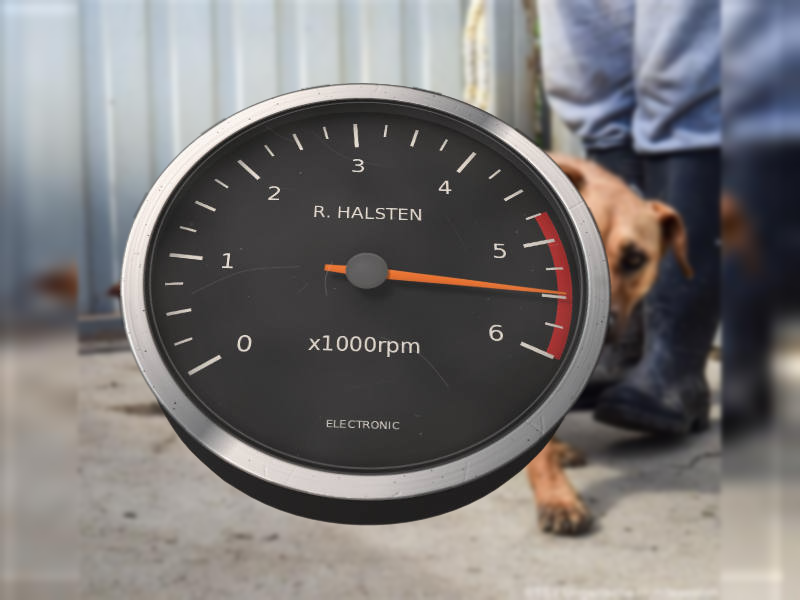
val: 5500
